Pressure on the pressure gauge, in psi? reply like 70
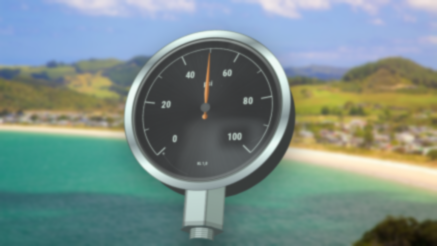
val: 50
